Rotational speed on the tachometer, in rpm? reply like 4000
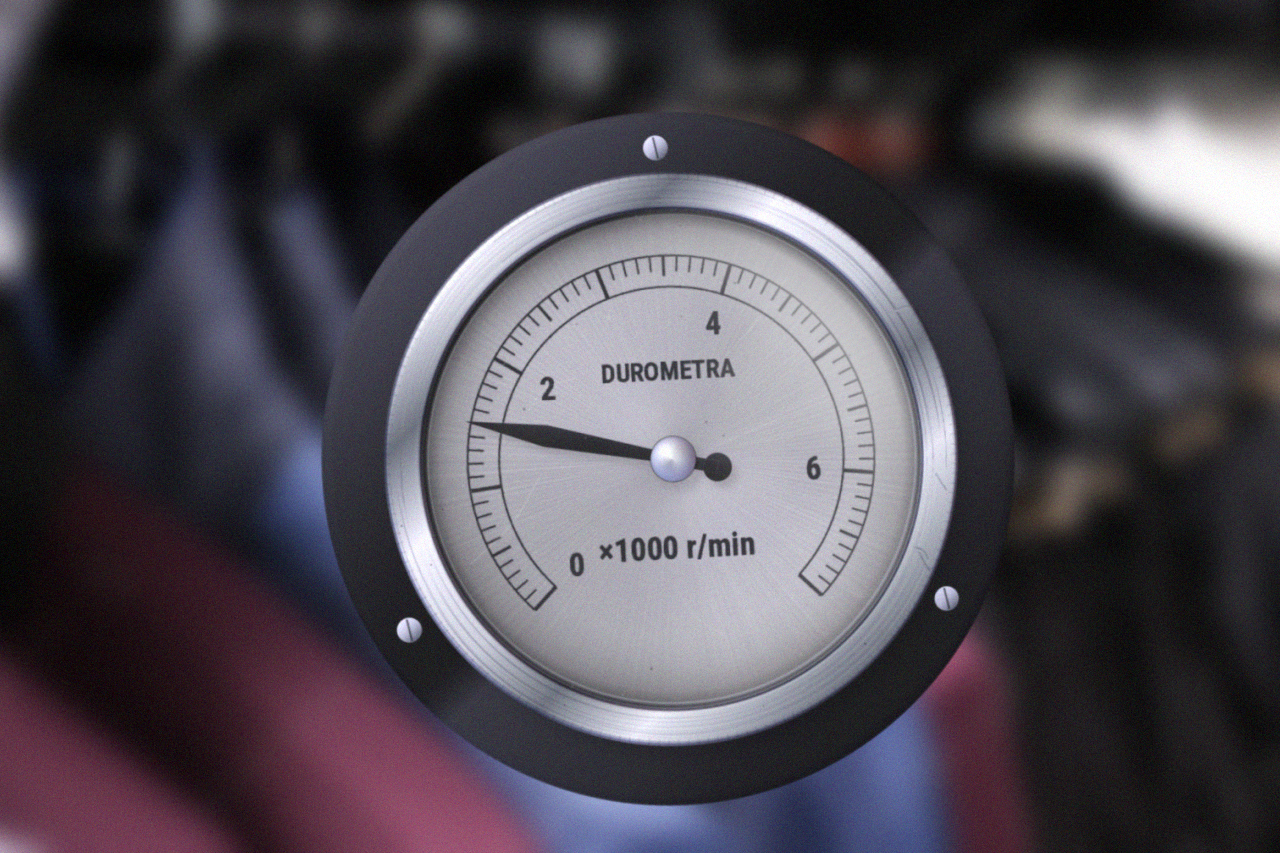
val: 1500
